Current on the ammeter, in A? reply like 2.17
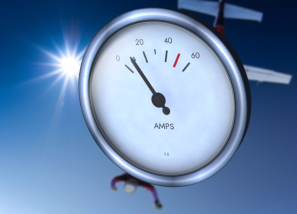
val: 10
